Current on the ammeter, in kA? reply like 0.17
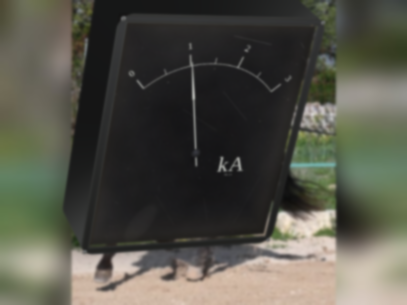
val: 1
